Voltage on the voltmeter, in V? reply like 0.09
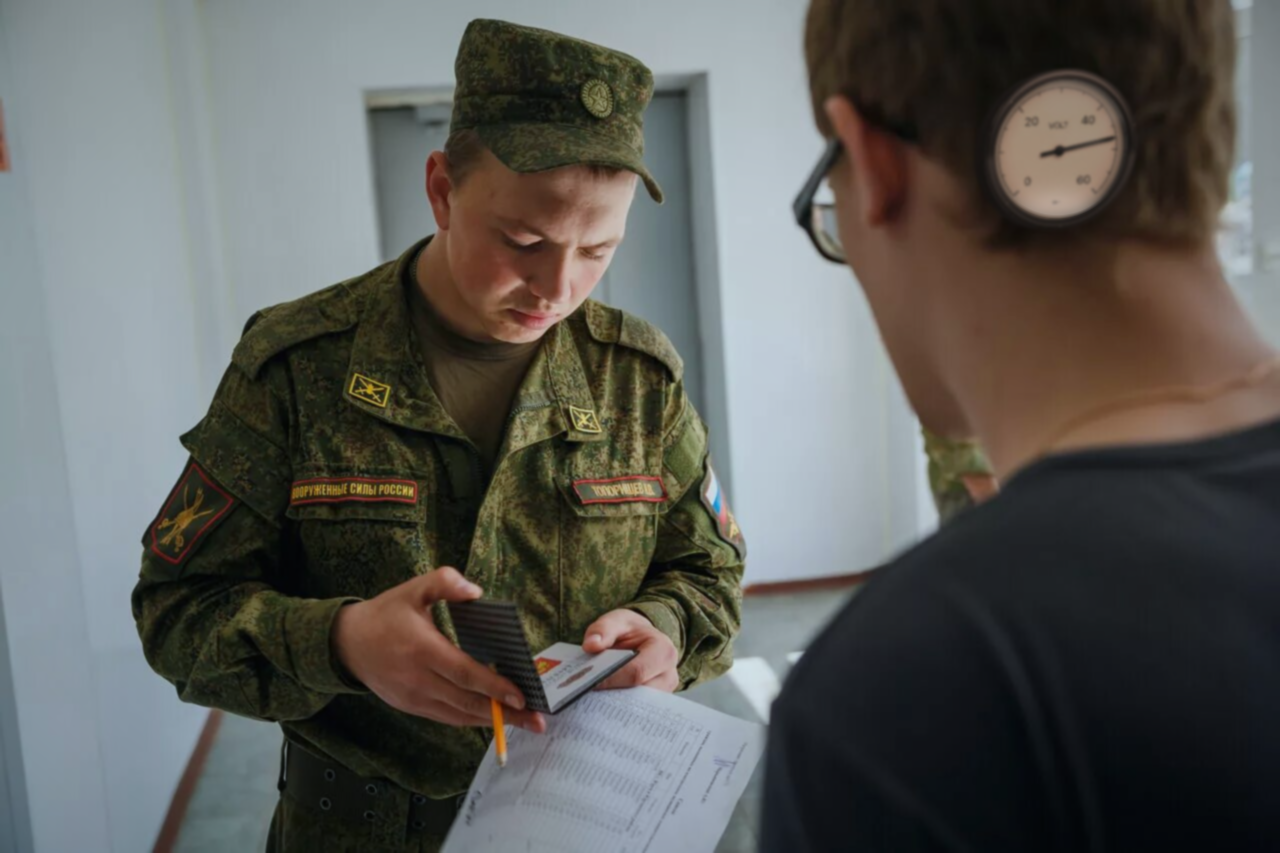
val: 47.5
